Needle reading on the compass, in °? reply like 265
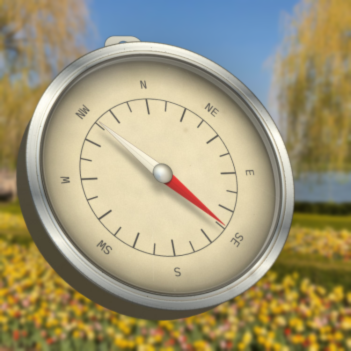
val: 135
